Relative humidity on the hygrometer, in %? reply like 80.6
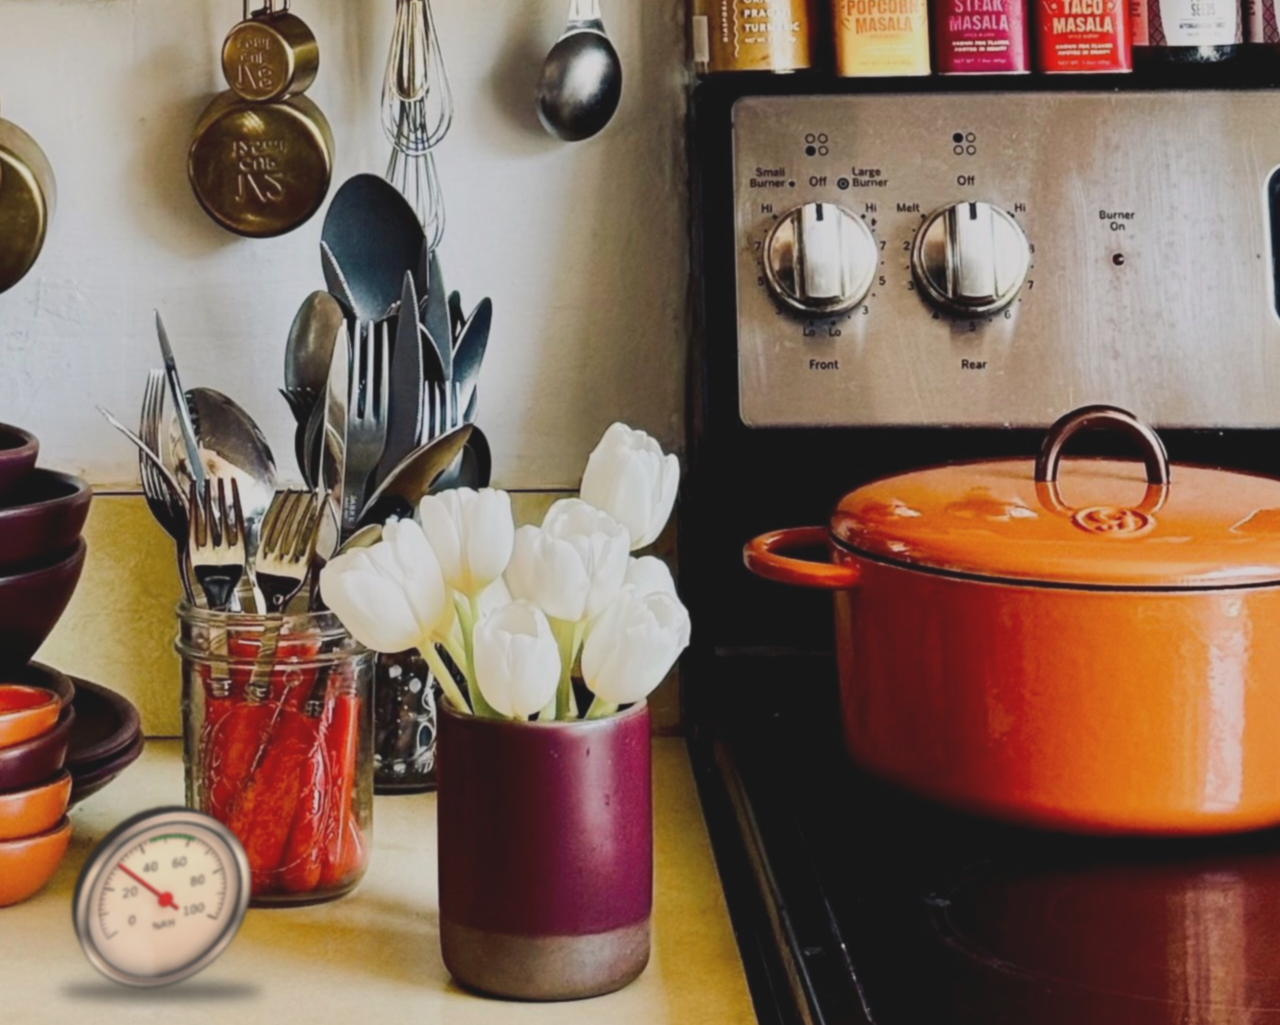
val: 30
